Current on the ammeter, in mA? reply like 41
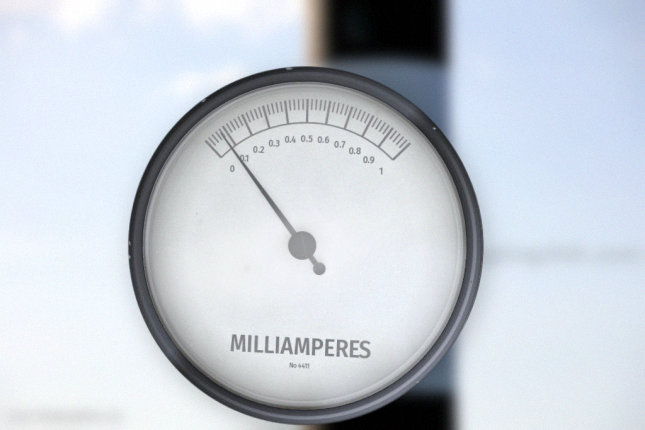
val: 0.08
